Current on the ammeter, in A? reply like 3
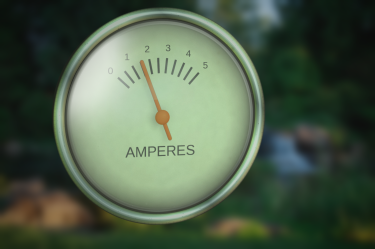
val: 1.5
